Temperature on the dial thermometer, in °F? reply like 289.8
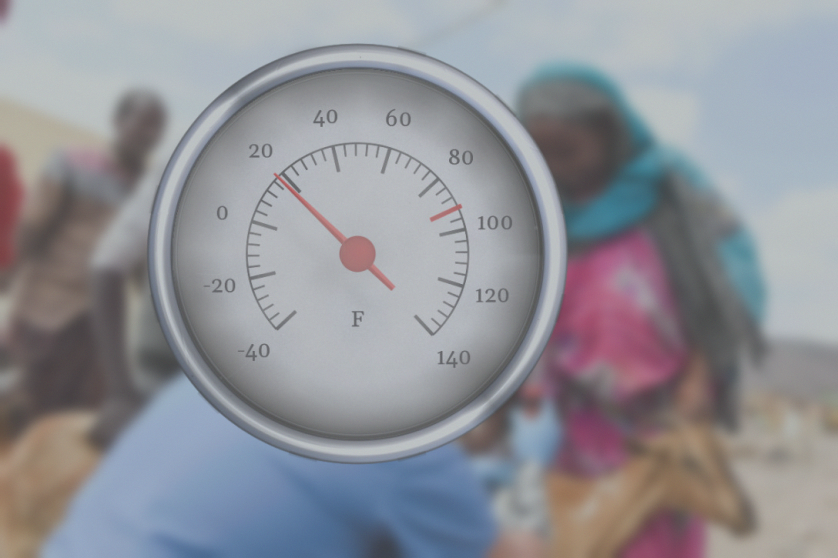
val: 18
